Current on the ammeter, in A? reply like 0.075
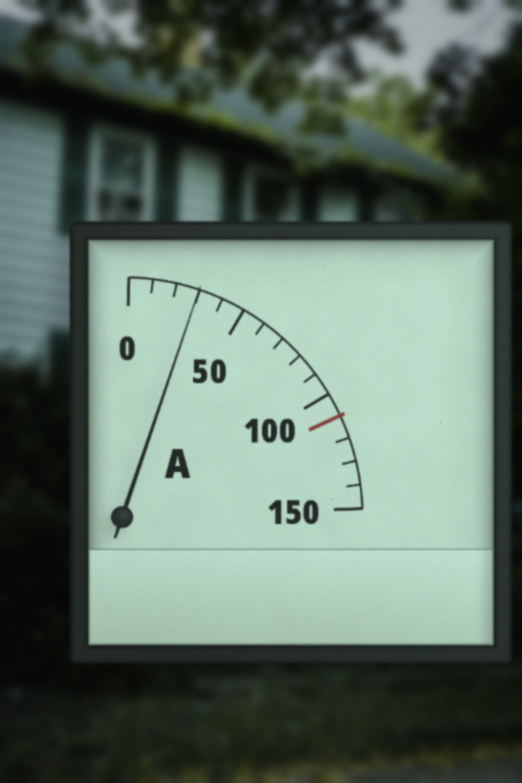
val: 30
